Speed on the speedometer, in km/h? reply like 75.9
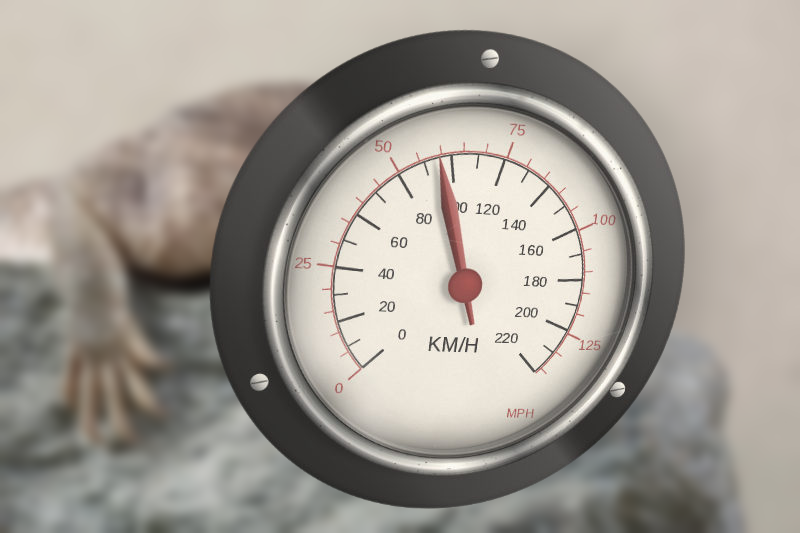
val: 95
